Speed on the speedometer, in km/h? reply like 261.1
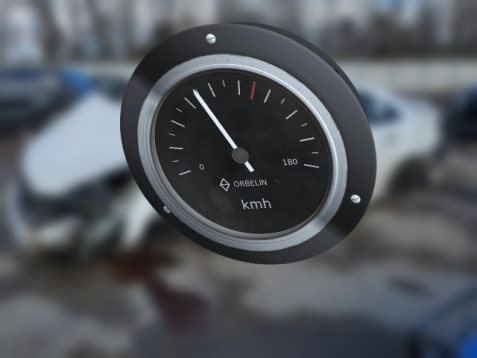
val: 70
